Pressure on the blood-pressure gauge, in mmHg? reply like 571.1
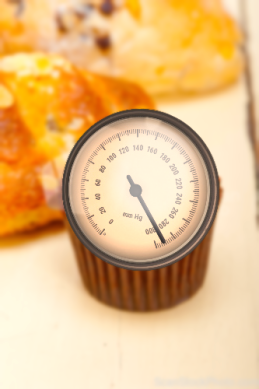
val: 290
